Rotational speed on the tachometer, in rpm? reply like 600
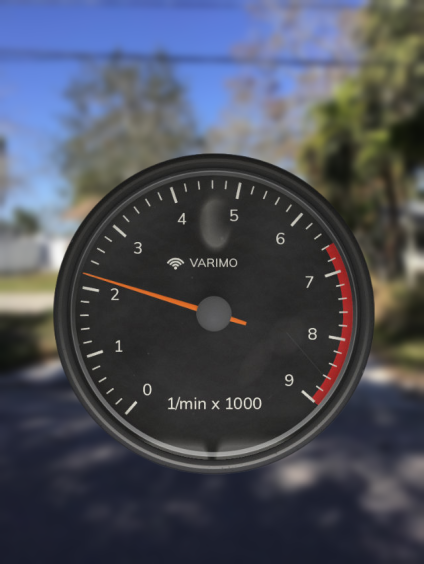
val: 2200
